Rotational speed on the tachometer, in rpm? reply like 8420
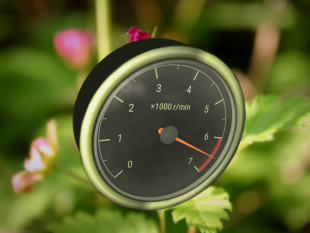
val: 6500
